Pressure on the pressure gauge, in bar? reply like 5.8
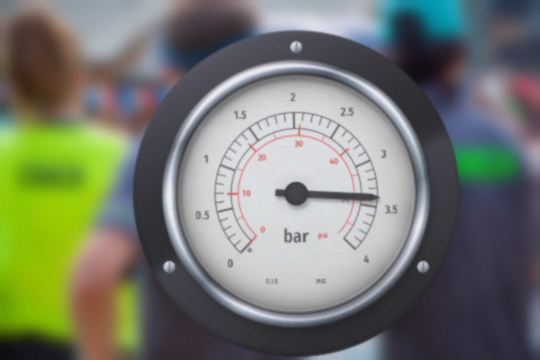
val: 3.4
